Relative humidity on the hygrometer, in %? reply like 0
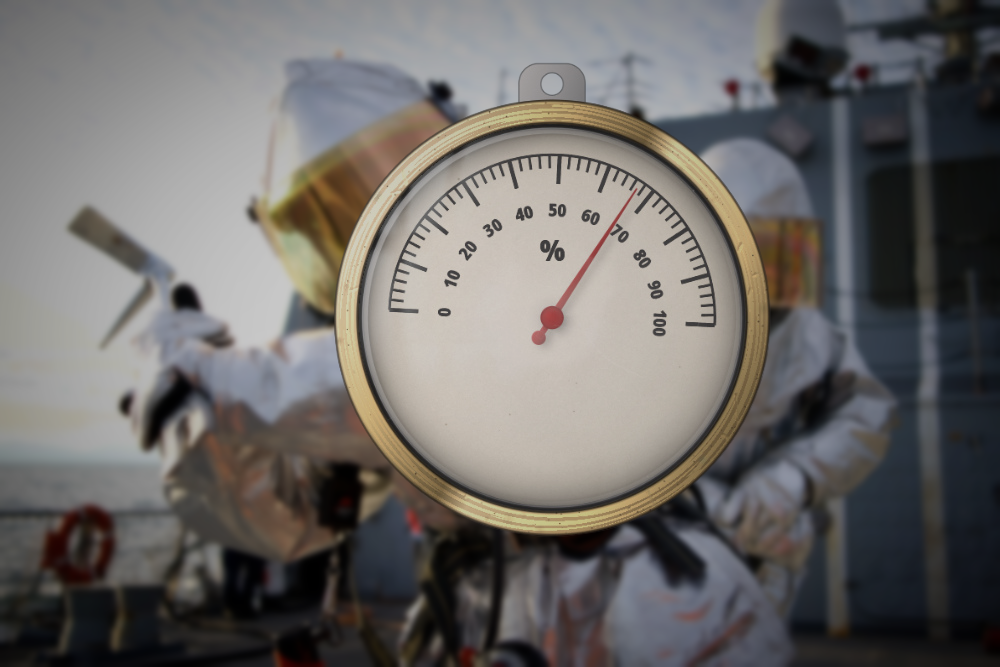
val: 67
